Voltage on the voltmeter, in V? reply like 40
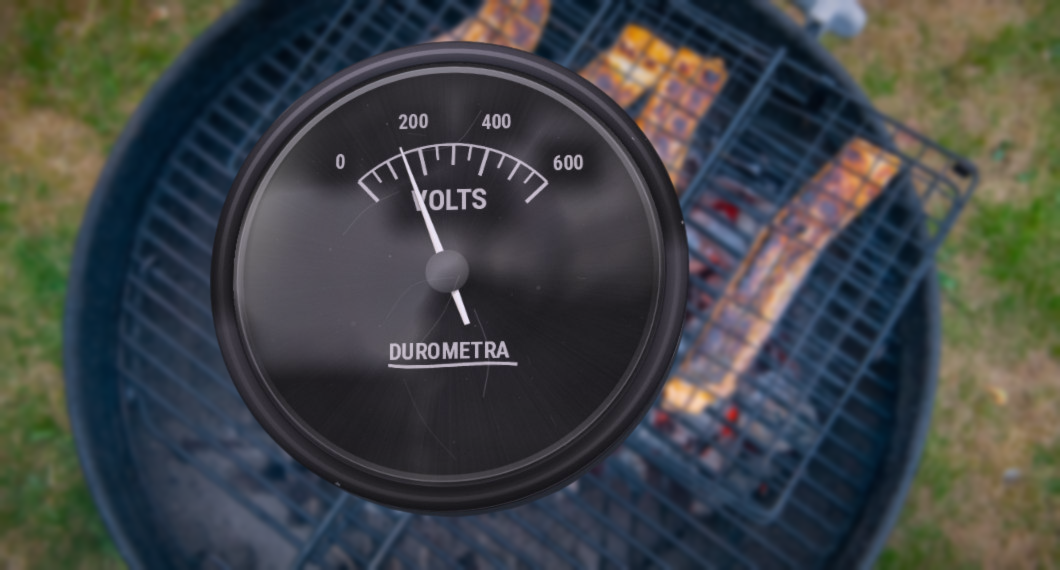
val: 150
